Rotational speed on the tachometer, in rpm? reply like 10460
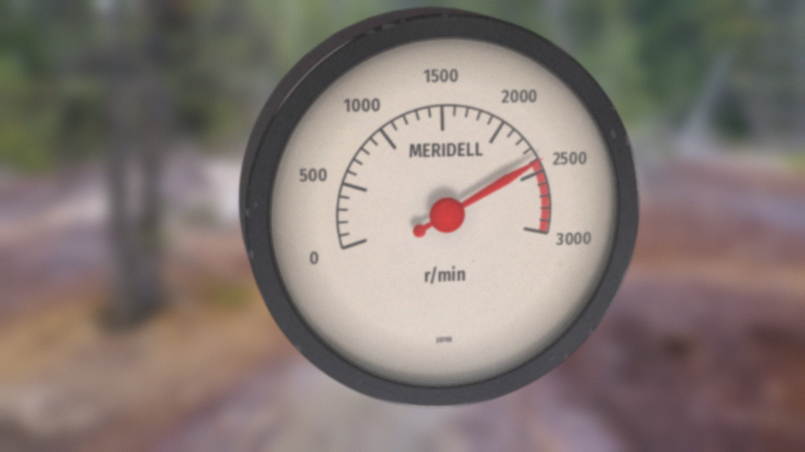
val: 2400
